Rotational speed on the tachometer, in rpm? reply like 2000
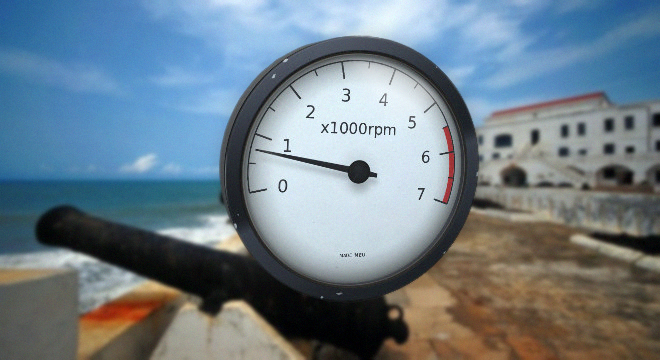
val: 750
